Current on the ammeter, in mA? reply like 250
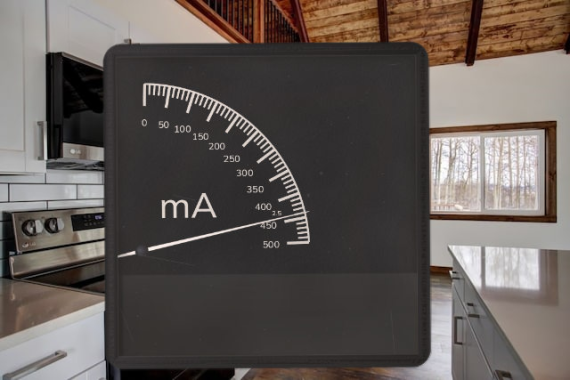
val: 440
